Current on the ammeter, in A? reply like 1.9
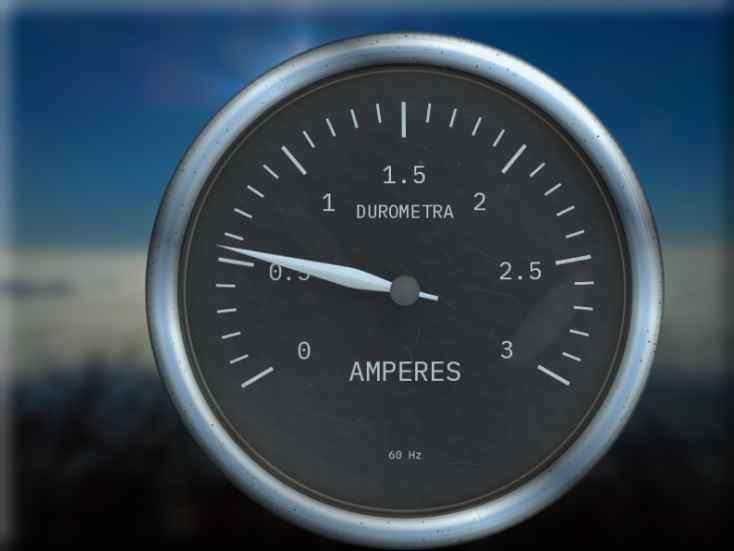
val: 0.55
